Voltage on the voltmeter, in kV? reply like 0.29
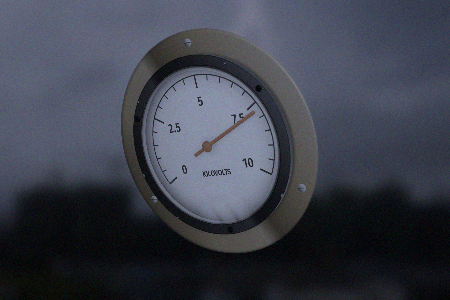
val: 7.75
